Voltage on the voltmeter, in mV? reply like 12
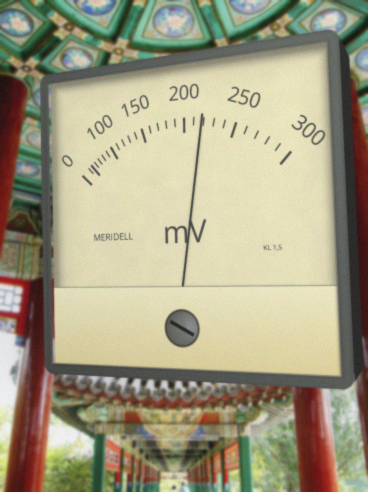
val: 220
